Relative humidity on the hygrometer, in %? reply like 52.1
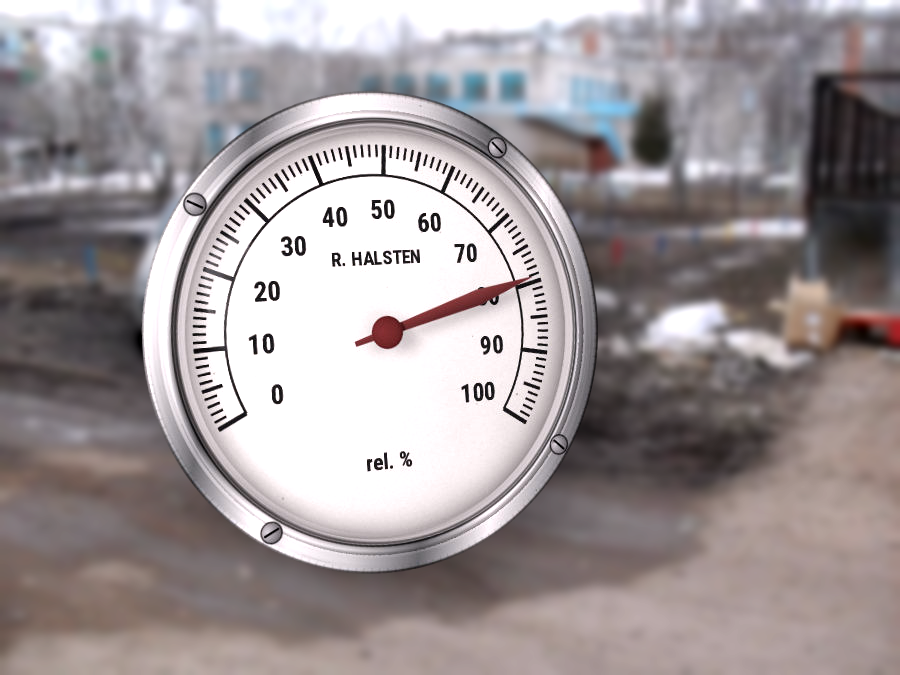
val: 79
